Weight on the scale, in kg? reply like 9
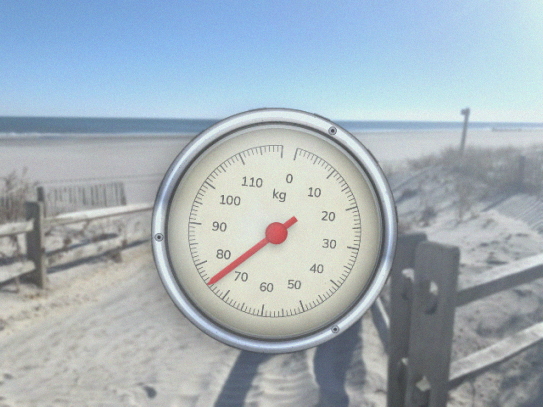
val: 75
